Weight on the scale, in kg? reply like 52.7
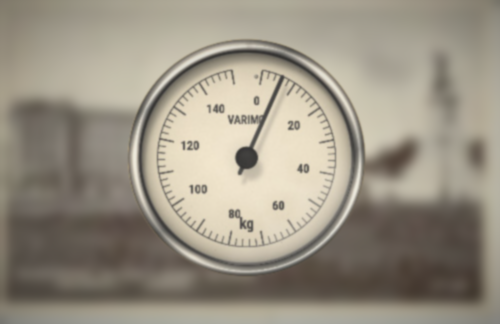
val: 6
